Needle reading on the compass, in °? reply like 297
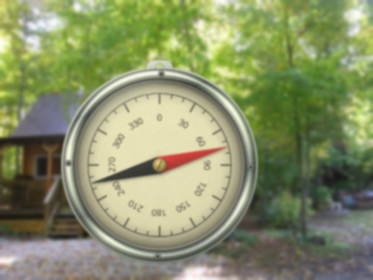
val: 75
